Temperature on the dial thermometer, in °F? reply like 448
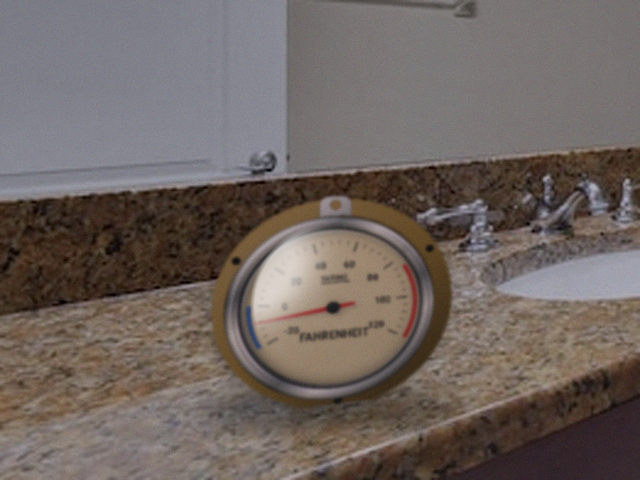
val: -8
